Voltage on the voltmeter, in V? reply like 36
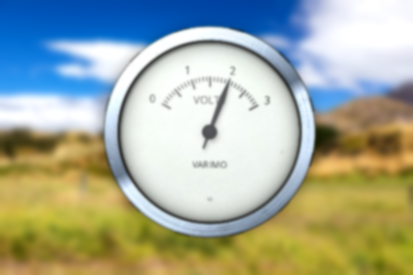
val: 2
